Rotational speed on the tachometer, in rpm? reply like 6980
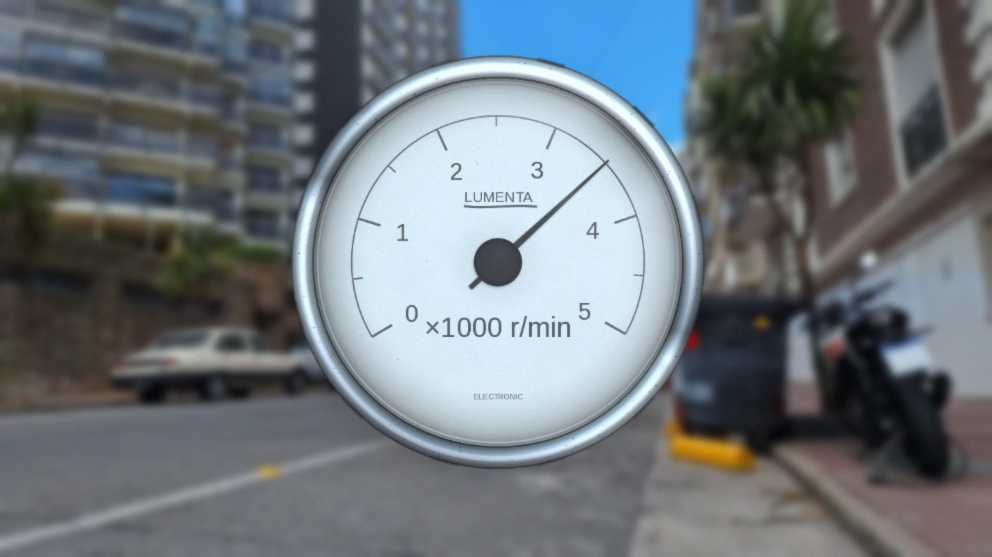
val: 3500
